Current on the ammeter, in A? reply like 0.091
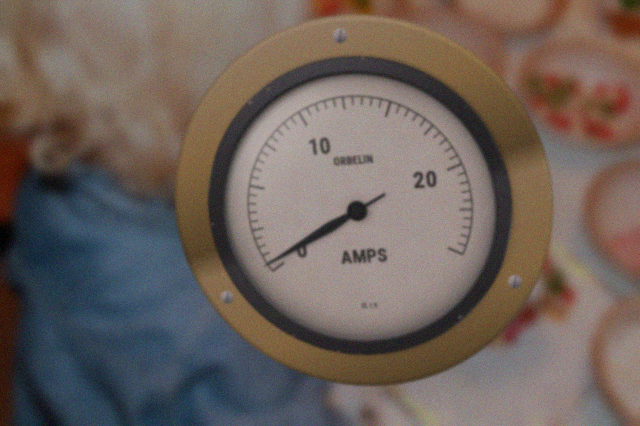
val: 0.5
